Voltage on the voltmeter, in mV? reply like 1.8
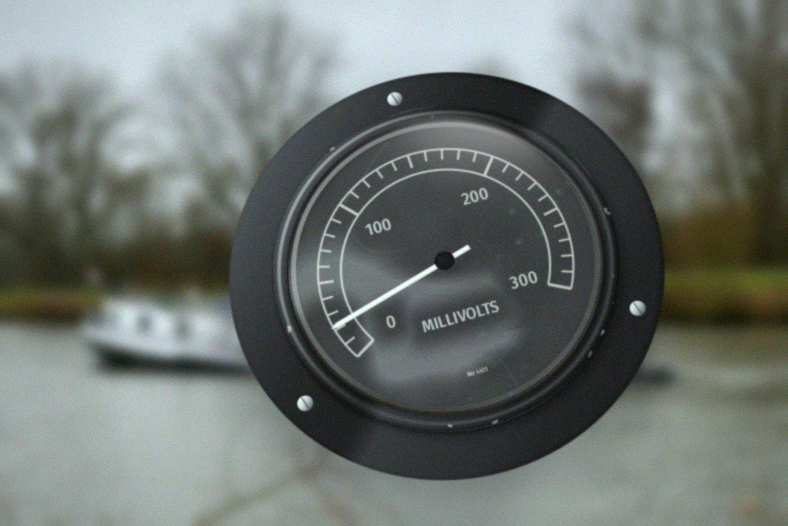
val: 20
